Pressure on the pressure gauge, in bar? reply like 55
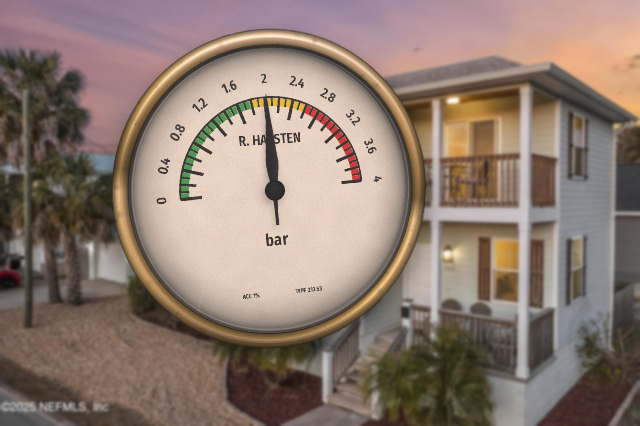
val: 2
